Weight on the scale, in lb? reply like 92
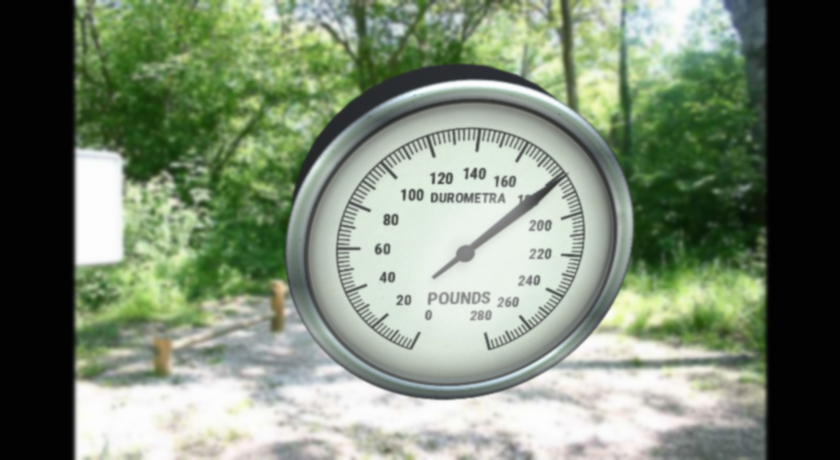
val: 180
